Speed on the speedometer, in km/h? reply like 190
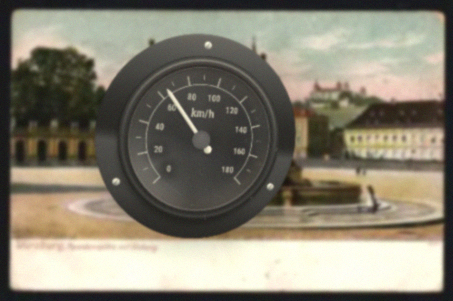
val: 65
